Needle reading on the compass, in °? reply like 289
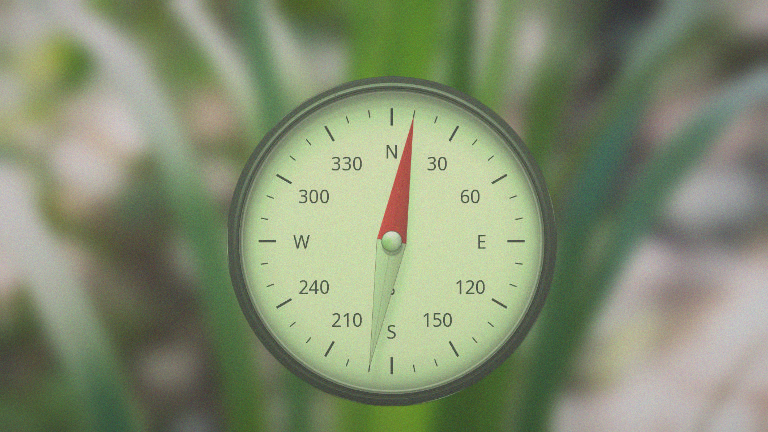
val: 10
